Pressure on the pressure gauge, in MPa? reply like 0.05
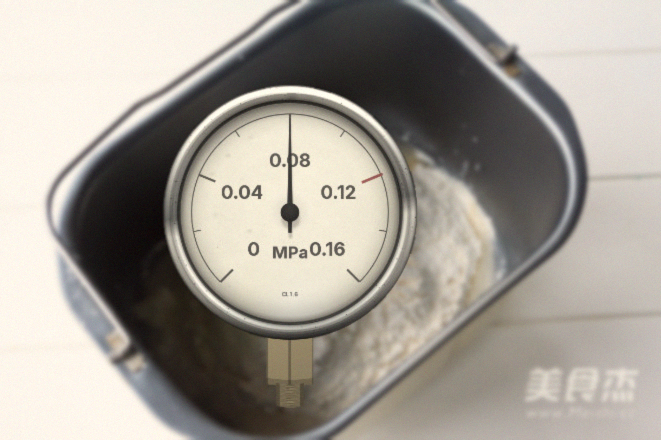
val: 0.08
